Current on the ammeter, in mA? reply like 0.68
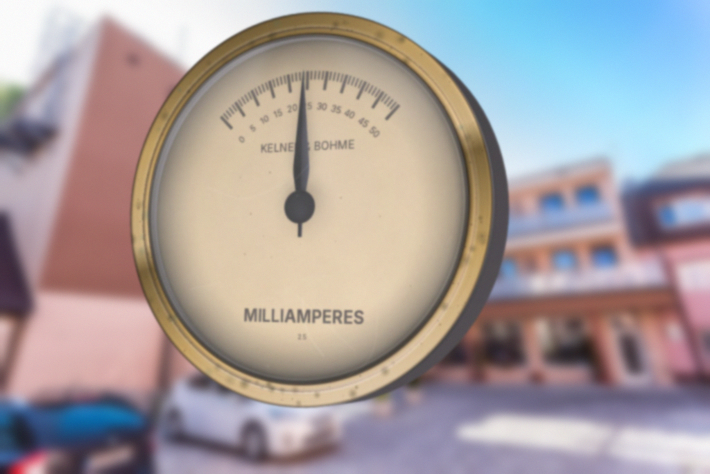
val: 25
